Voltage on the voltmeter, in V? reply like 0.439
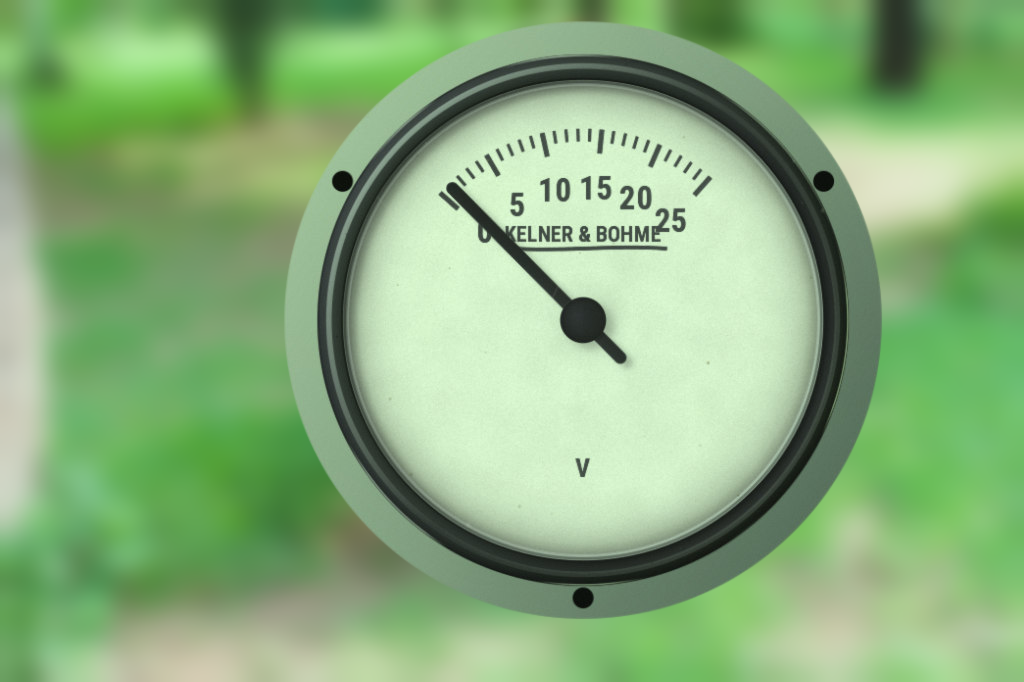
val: 1
